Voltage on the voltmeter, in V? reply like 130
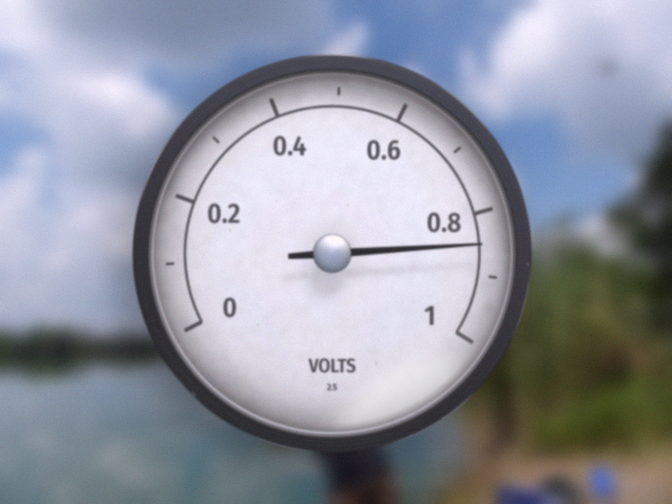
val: 0.85
